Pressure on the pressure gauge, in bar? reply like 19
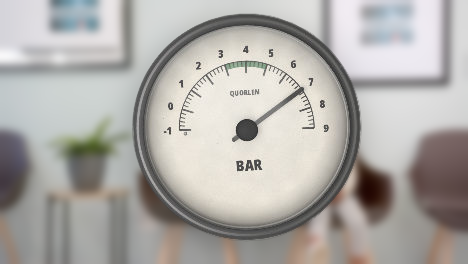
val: 7
